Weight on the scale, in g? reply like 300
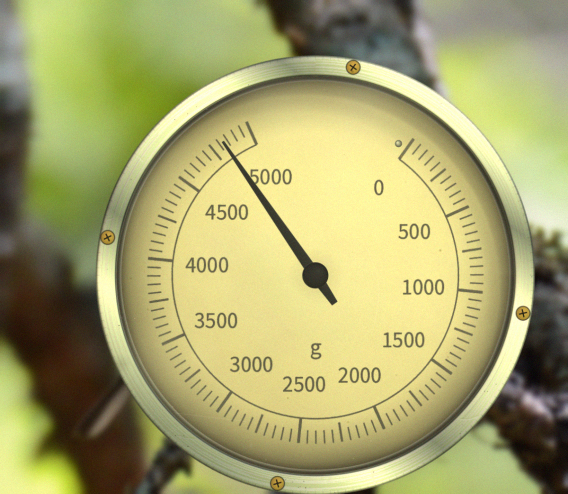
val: 4825
